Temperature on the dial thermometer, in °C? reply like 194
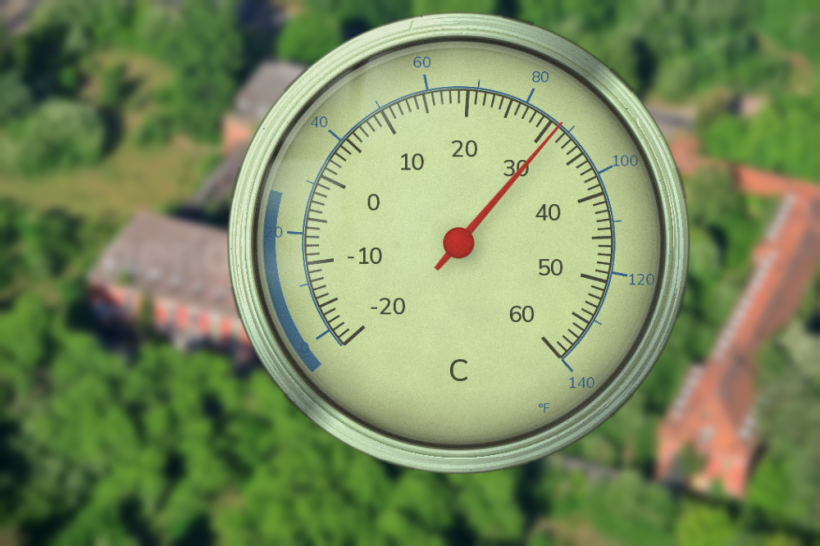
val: 31
